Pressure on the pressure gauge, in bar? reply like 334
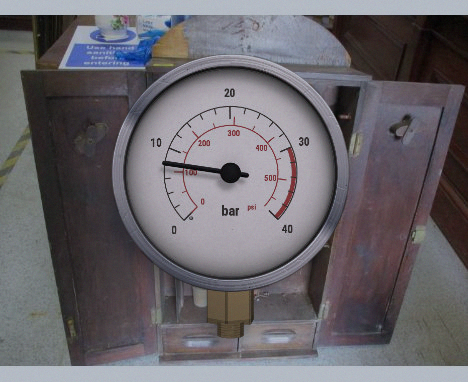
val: 8
